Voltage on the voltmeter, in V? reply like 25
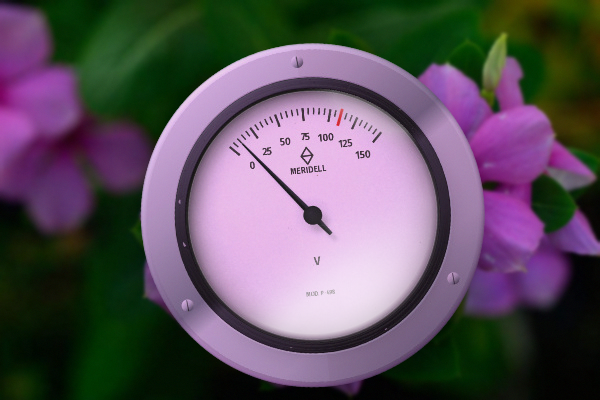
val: 10
